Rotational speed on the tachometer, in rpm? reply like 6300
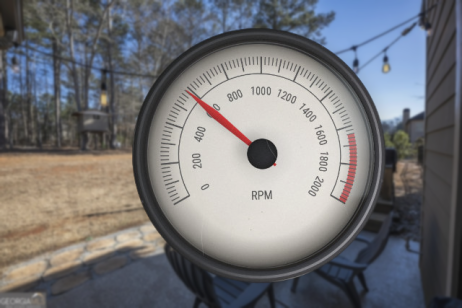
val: 580
